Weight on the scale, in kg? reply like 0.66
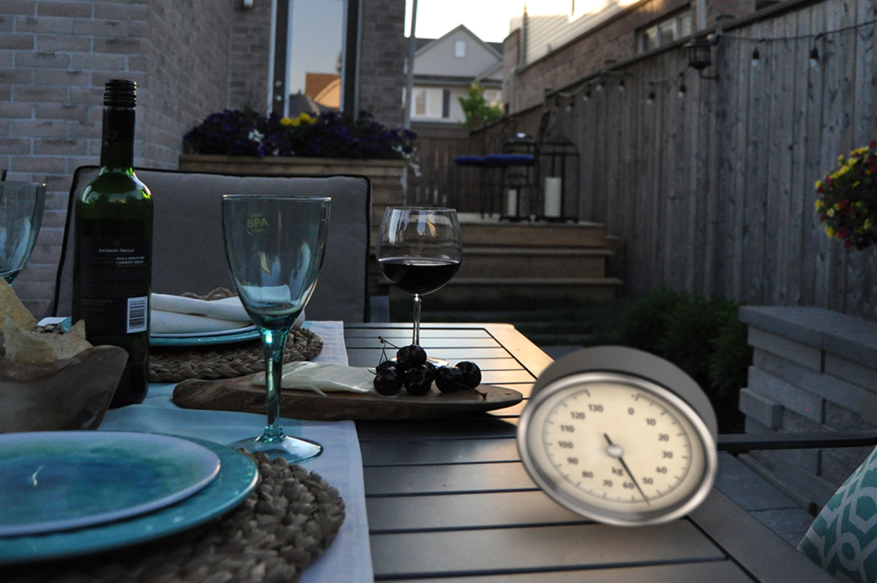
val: 55
